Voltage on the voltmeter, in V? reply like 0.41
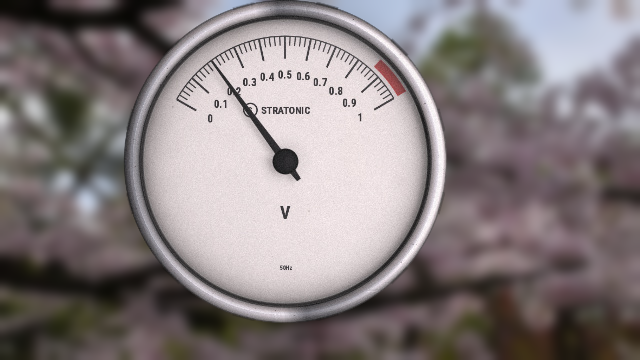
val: 0.2
